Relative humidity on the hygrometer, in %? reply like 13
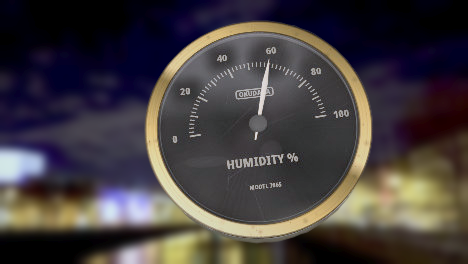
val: 60
